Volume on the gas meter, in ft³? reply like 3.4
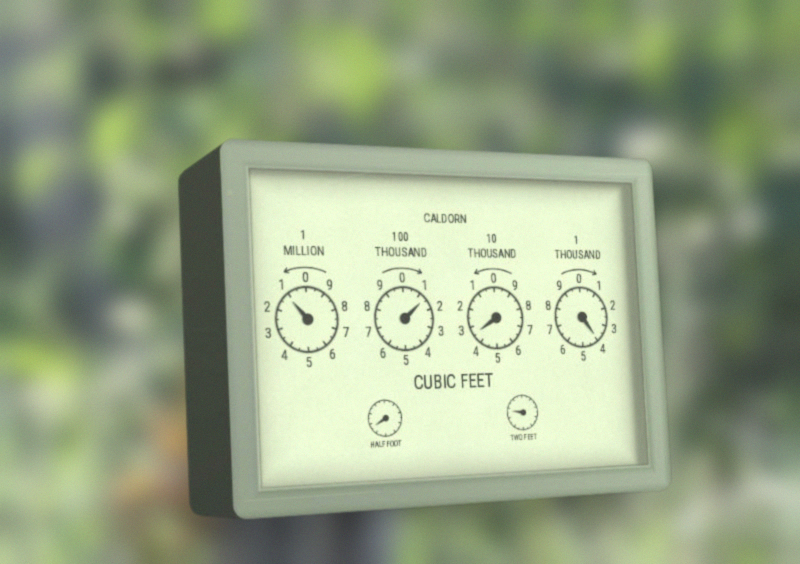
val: 113400
